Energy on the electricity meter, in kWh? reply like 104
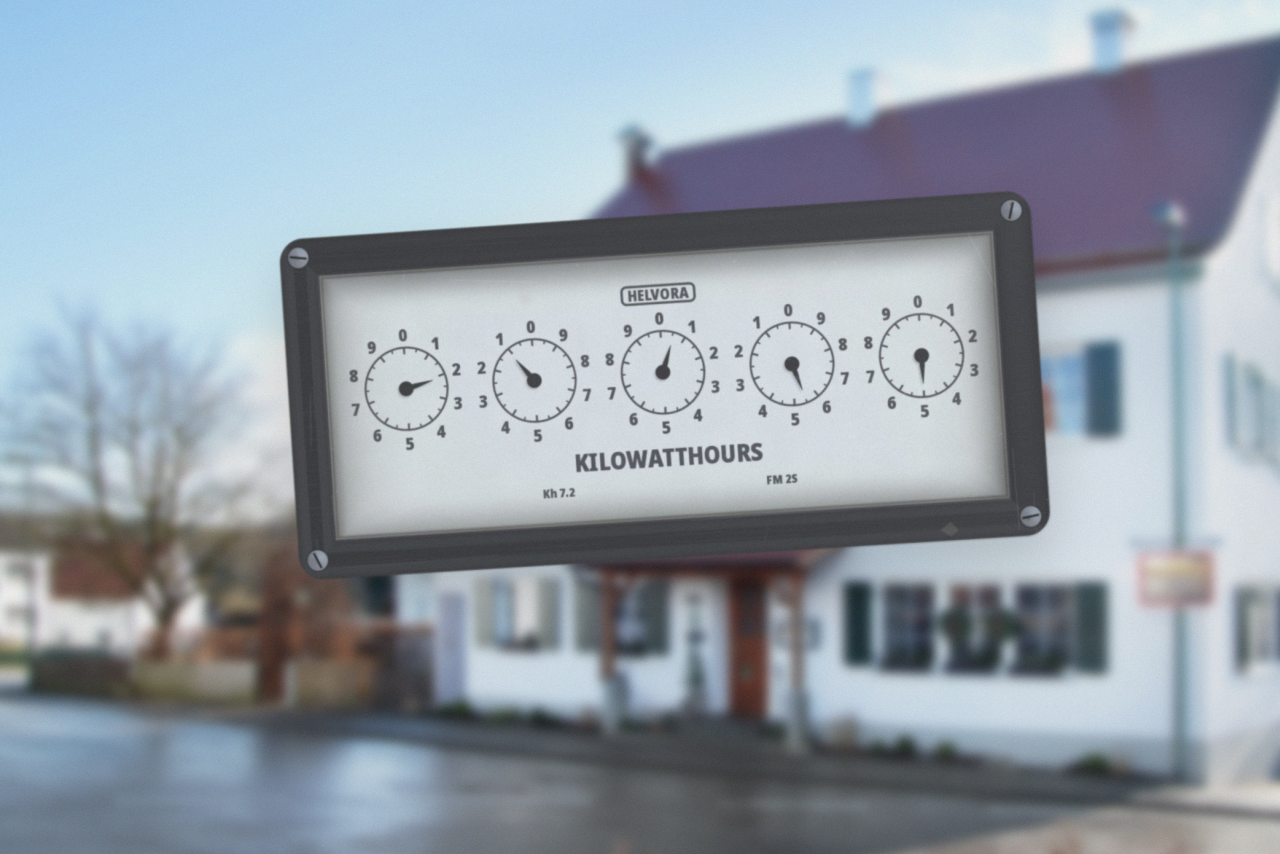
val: 21055
